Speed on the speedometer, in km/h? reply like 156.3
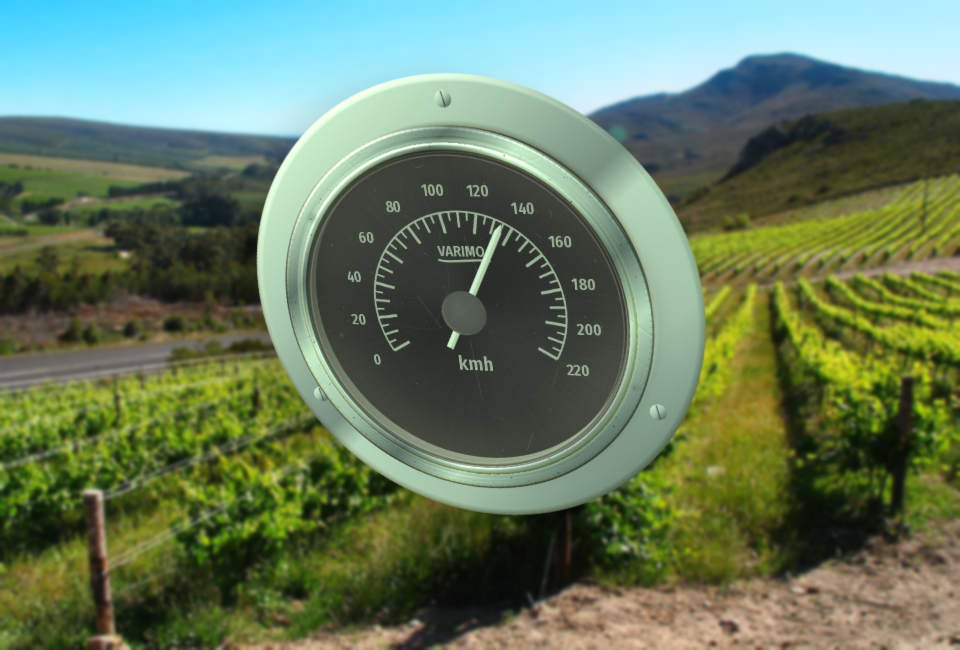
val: 135
